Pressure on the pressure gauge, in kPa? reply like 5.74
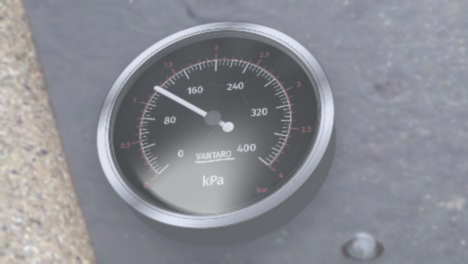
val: 120
